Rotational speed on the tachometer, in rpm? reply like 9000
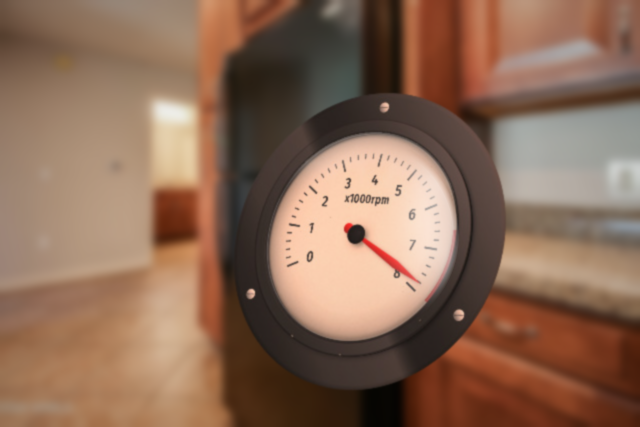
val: 7800
